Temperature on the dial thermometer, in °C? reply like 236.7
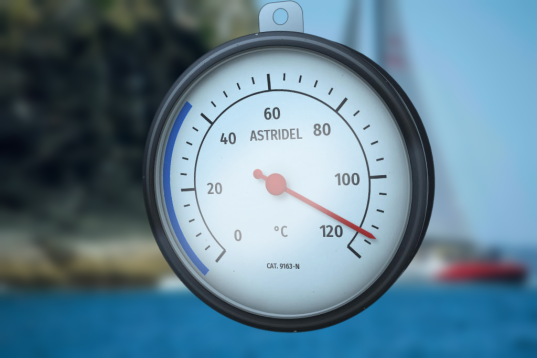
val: 114
